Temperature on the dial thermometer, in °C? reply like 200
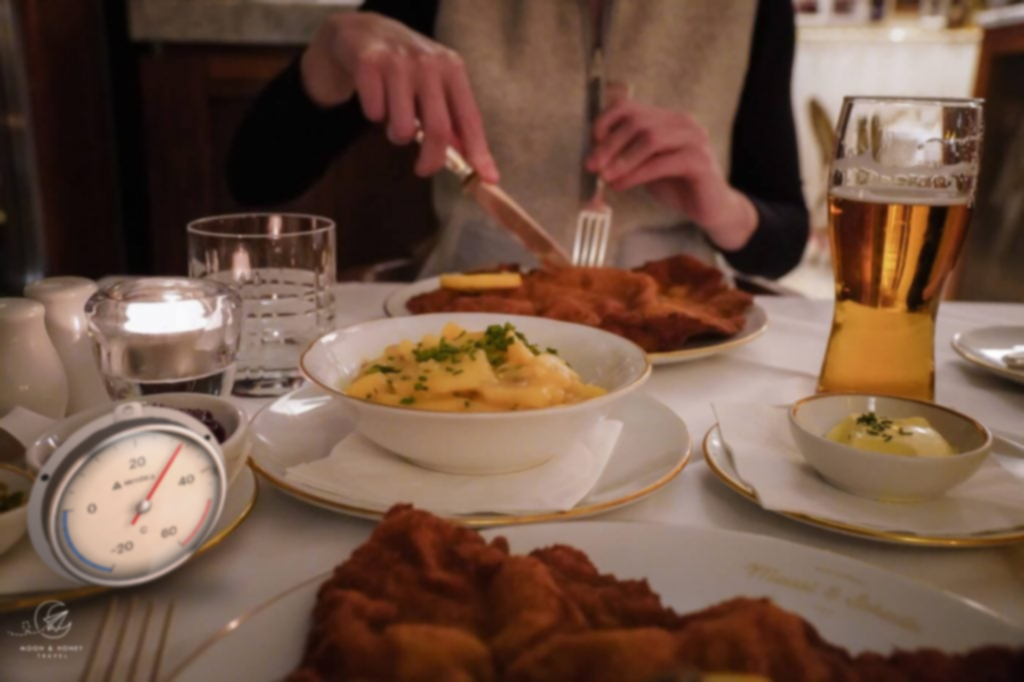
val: 30
